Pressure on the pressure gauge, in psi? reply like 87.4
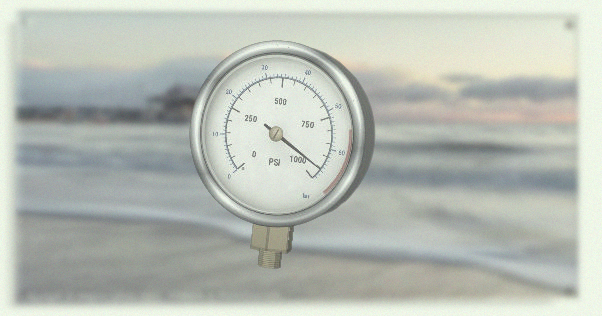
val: 950
